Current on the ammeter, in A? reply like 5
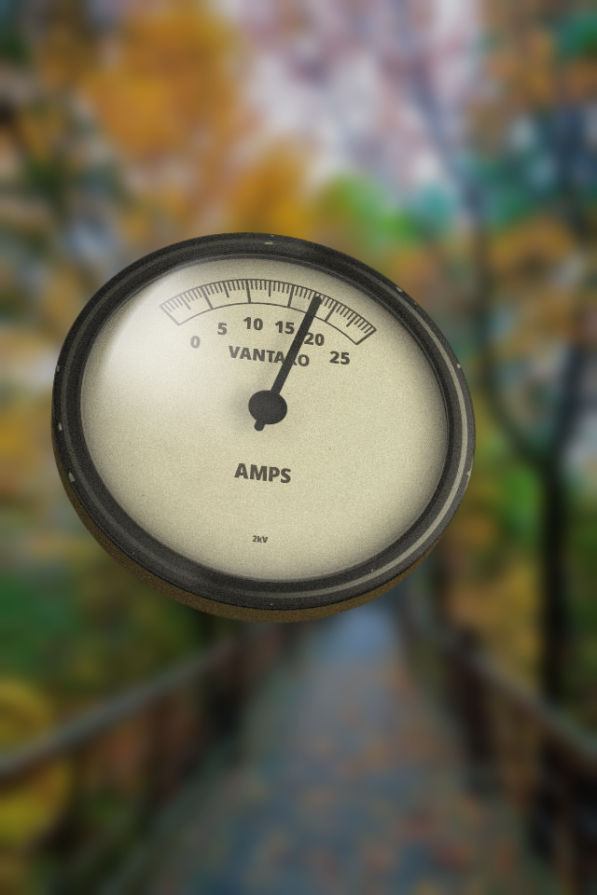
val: 18
